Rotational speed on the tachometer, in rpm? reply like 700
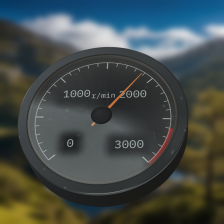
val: 1900
